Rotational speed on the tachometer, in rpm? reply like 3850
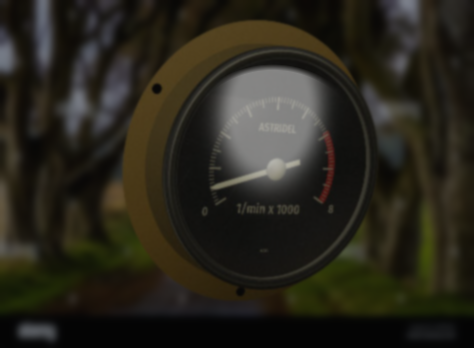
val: 500
